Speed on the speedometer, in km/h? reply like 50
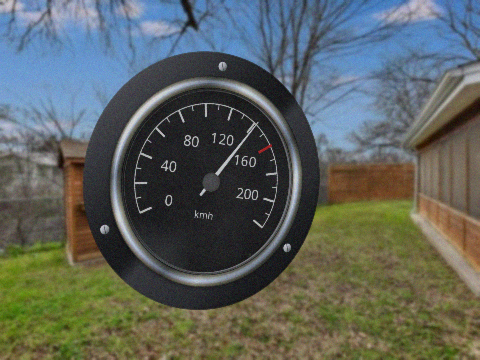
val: 140
